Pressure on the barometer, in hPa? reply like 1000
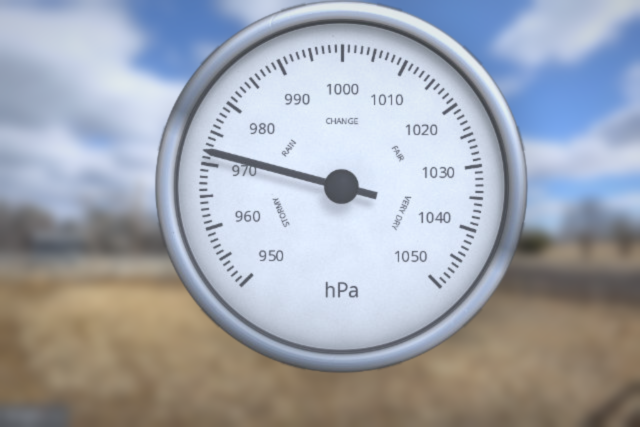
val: 972
